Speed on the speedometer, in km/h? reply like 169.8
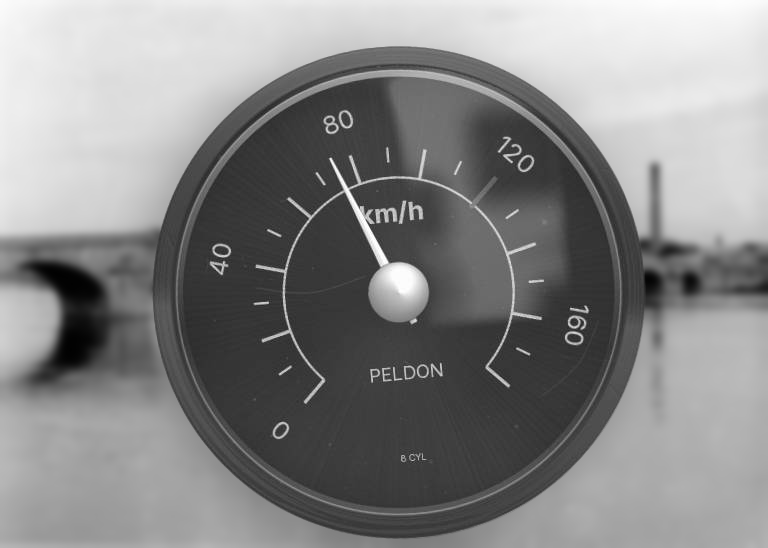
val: 75
